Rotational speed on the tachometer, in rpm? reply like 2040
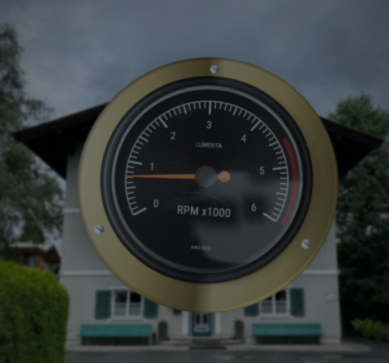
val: 700
